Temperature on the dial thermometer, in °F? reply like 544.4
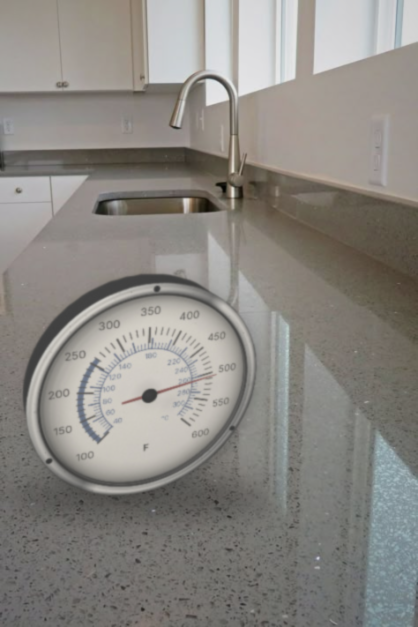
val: 500
